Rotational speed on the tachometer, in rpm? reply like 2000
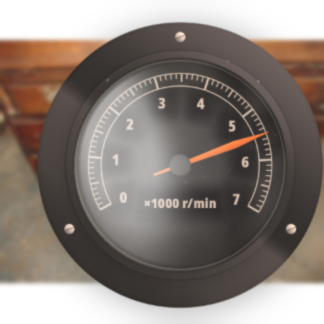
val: 5500
